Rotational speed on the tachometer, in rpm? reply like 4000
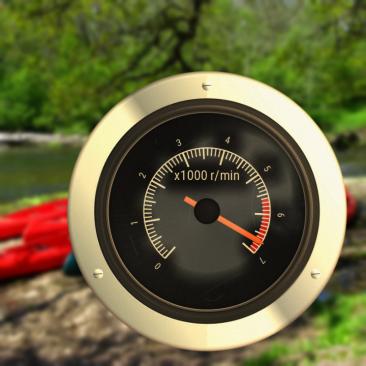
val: 6700
